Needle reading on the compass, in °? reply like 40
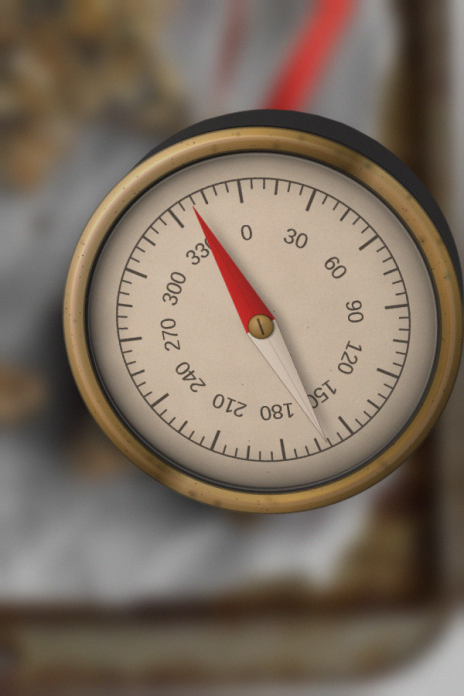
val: 340
